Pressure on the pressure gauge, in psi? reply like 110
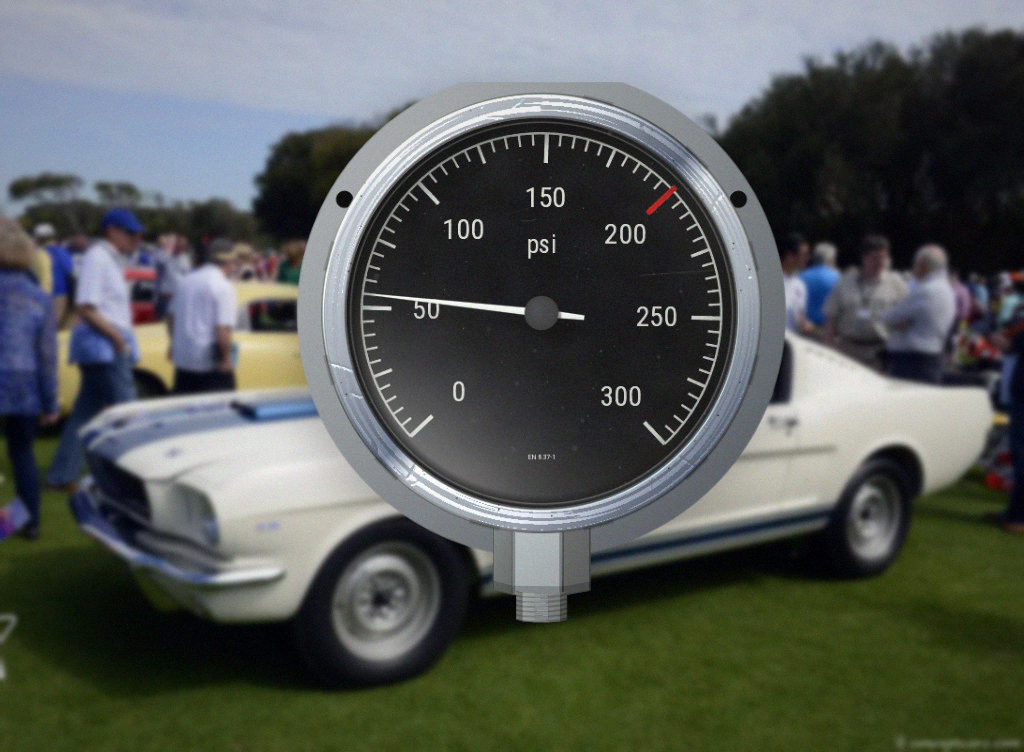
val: 55
